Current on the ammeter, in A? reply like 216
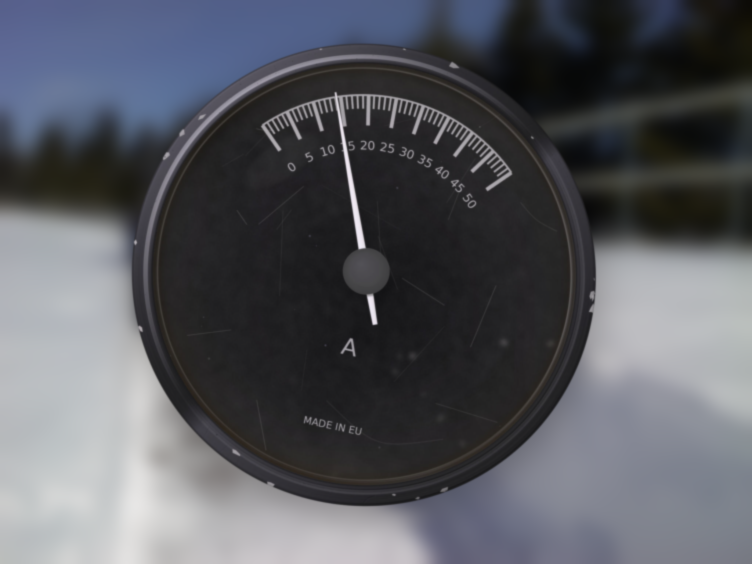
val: 14
